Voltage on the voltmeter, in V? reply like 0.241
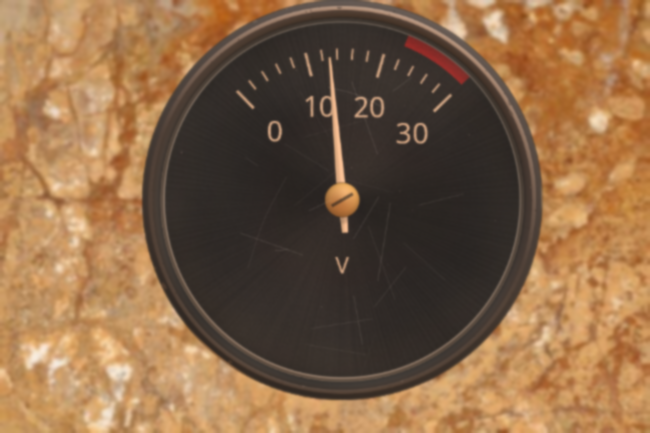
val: 13
